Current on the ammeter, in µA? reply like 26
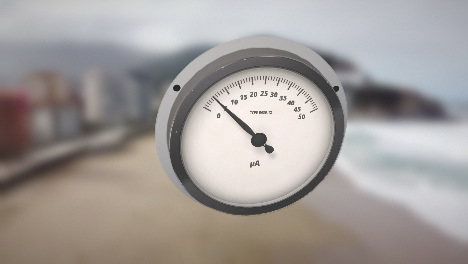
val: 5
